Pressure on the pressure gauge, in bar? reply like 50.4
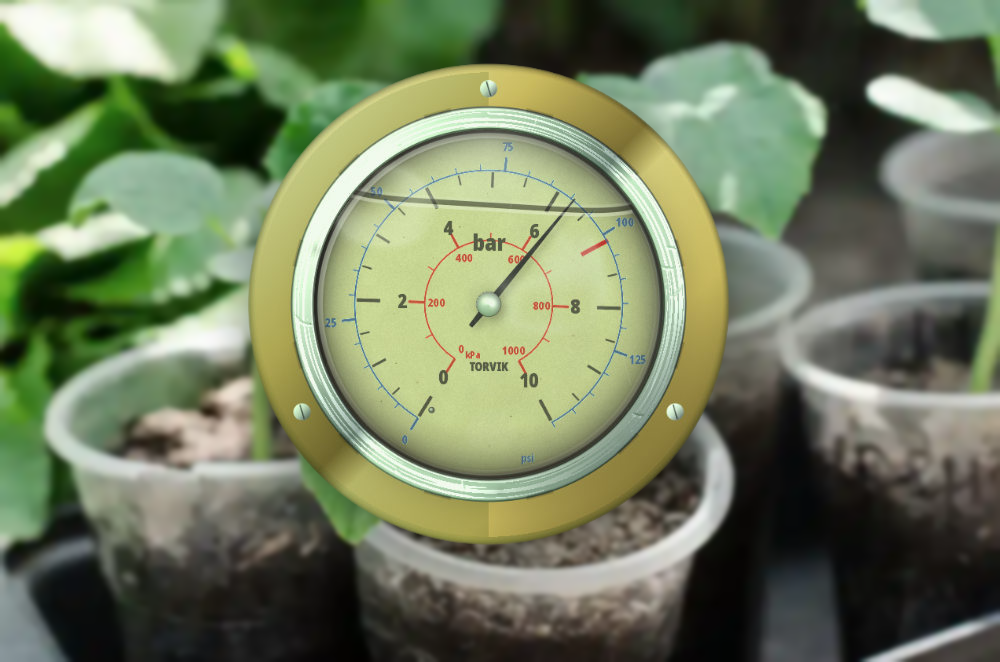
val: 6.25
